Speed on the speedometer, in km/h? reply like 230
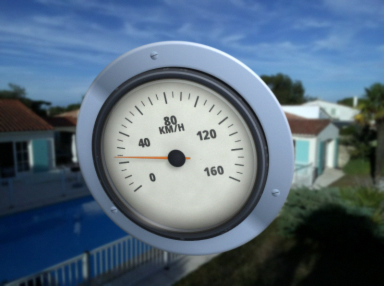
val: 25
